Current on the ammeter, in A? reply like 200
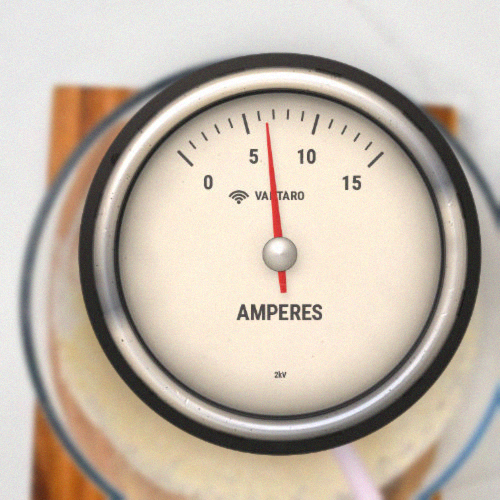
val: 6.5
